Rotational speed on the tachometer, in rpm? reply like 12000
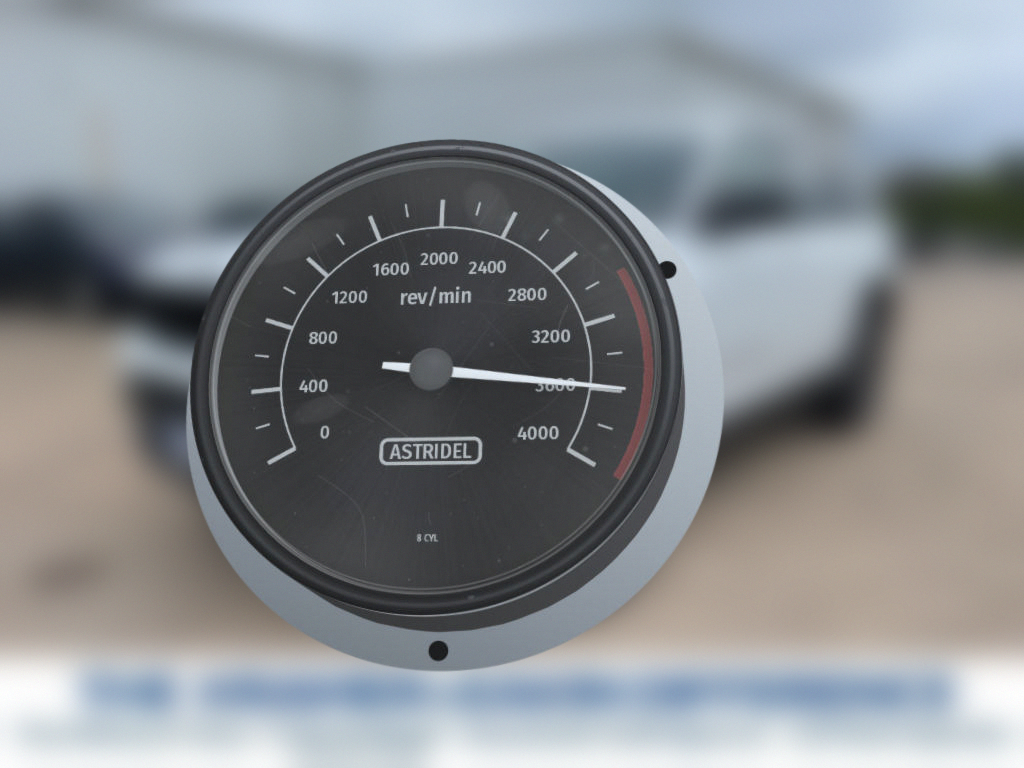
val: 3600
